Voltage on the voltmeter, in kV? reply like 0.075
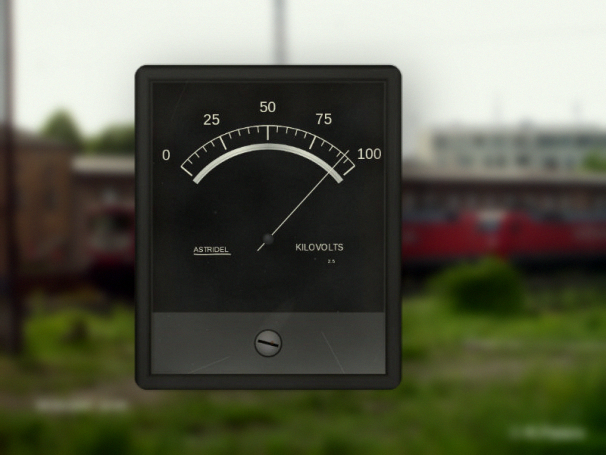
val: 92.5
